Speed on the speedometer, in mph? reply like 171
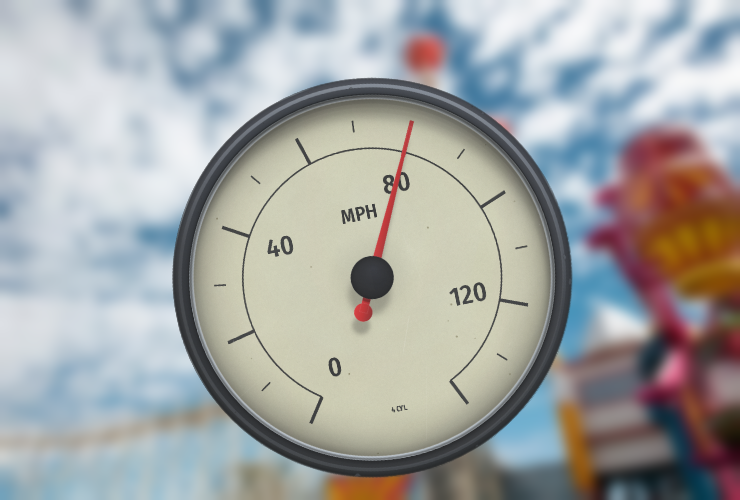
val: 80
